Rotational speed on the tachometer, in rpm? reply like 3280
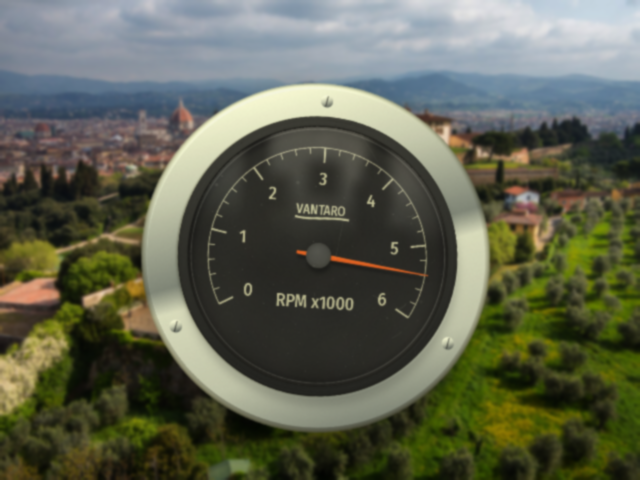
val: 5400
